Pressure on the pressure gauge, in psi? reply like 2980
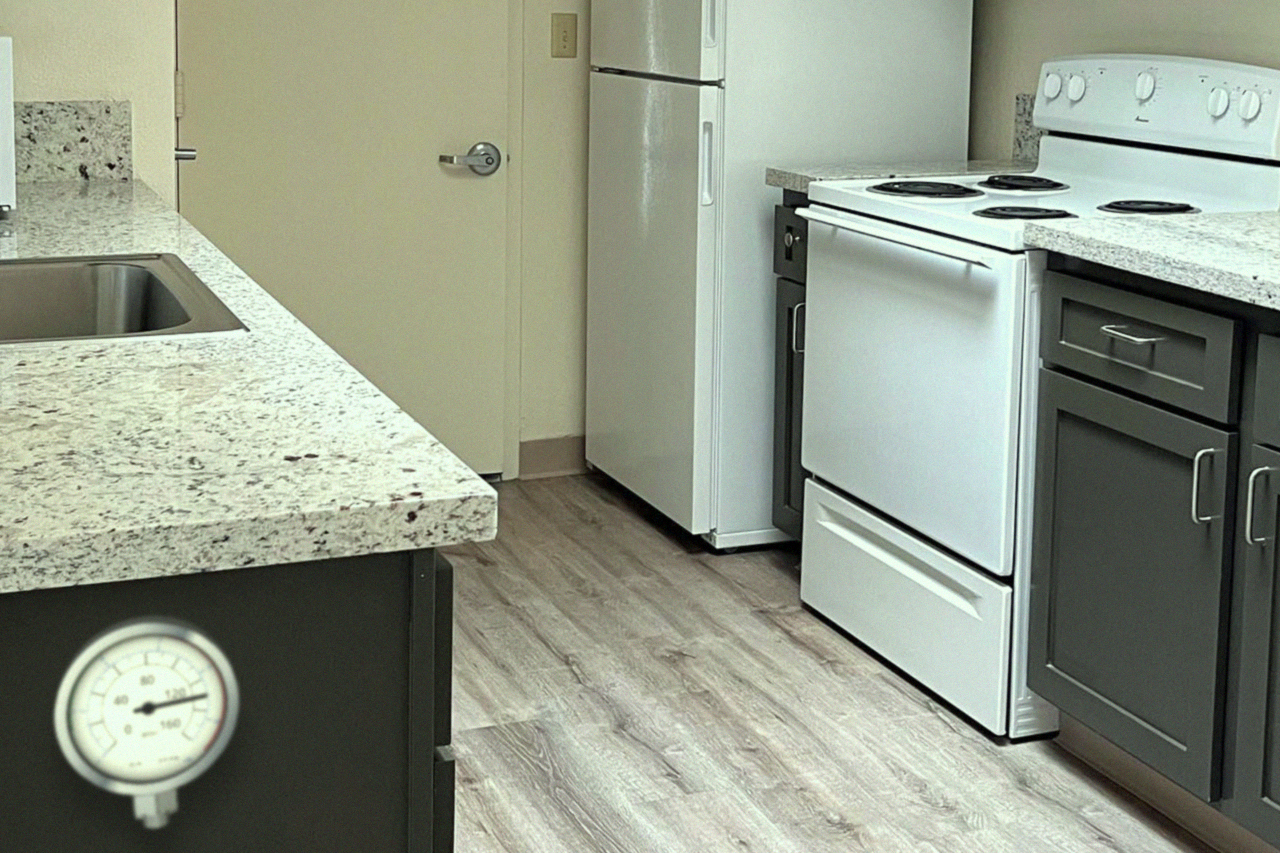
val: 130
